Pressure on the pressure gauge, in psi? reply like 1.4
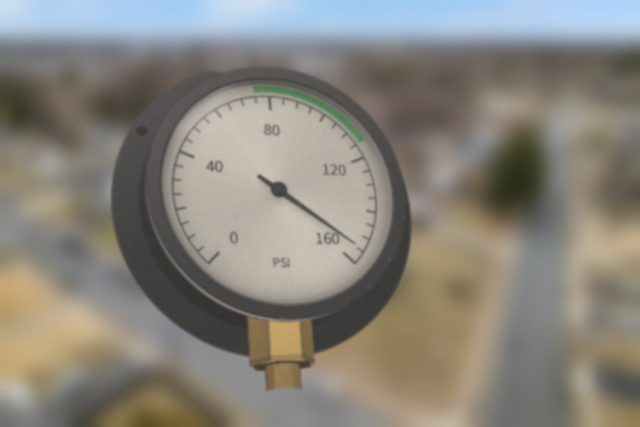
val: 155
